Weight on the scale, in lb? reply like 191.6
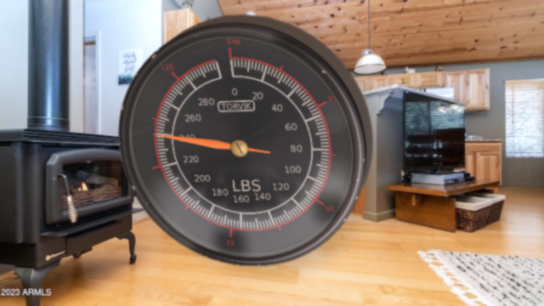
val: 240
